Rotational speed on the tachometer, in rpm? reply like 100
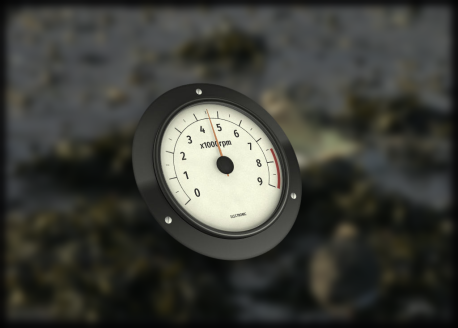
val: 4500
